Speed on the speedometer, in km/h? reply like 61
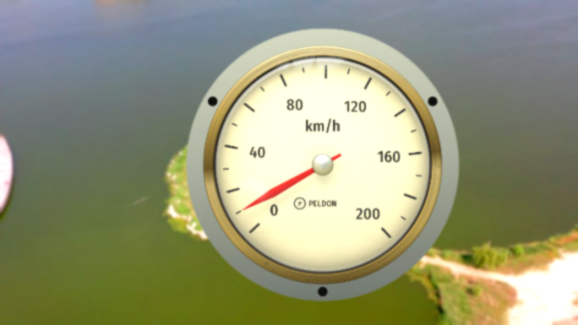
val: 10
